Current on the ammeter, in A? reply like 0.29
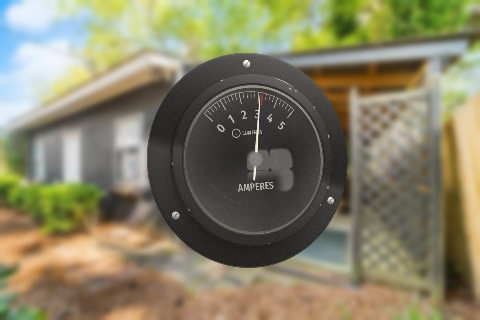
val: 3
